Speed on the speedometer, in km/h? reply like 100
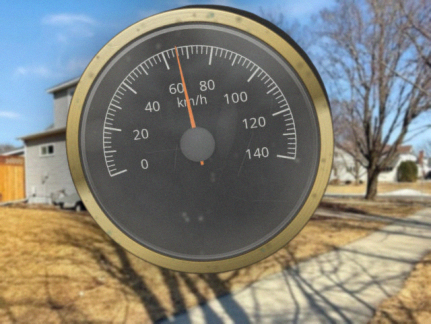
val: 66
